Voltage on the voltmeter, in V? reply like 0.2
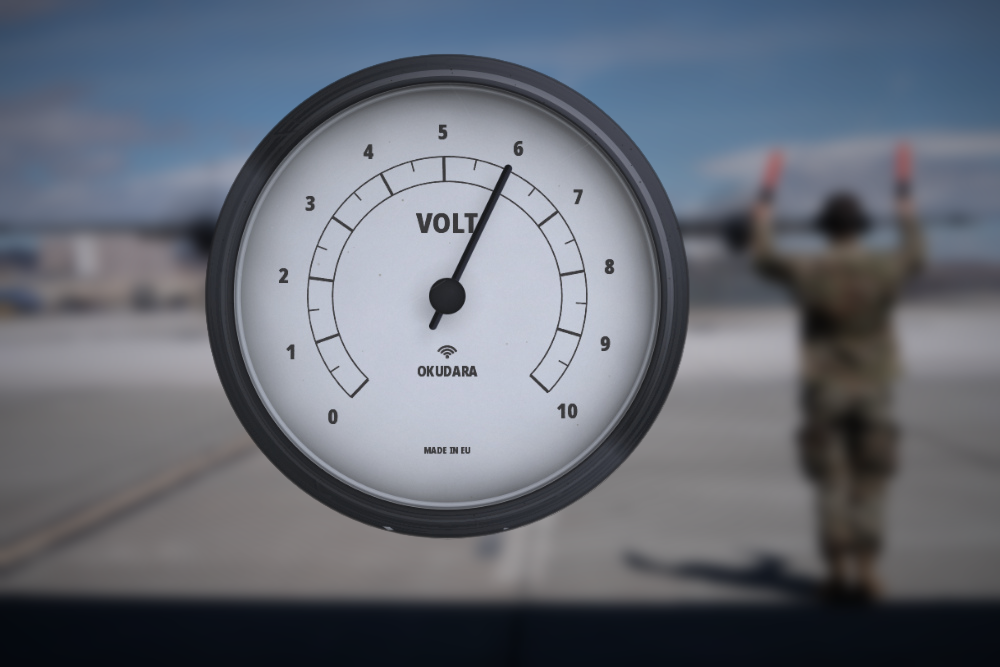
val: 6
